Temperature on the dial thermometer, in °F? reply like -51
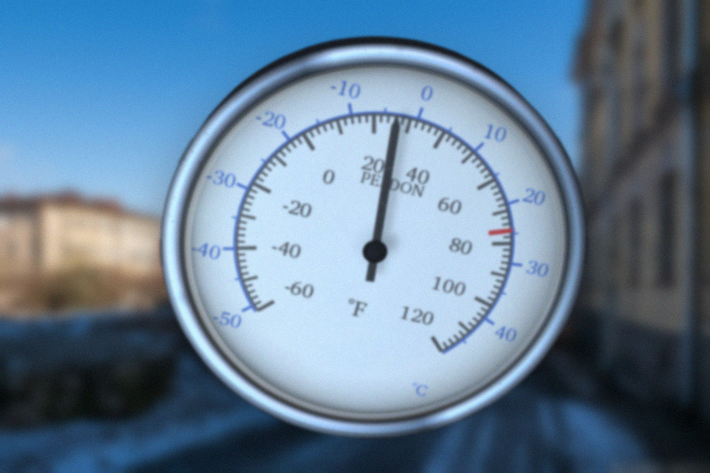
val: 26
